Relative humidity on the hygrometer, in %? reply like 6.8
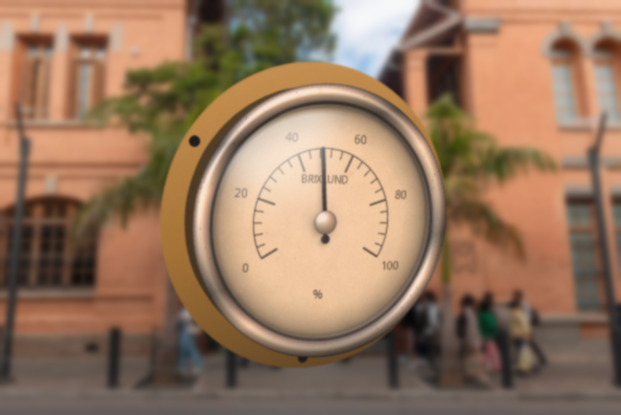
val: 48
